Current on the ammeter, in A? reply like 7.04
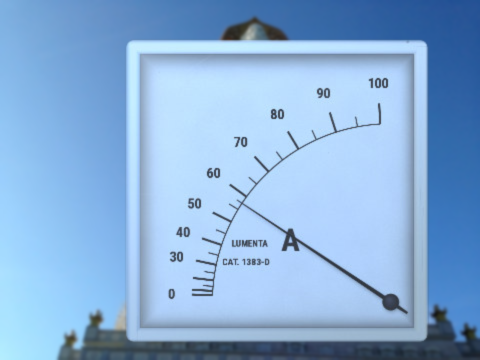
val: 57.5
